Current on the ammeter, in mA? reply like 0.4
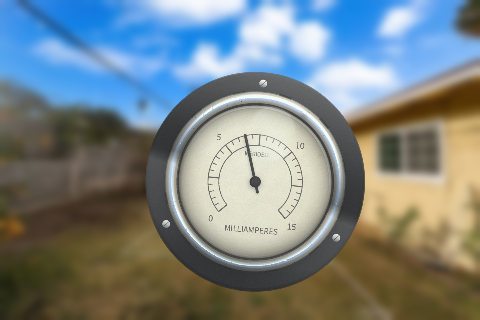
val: 6.5
